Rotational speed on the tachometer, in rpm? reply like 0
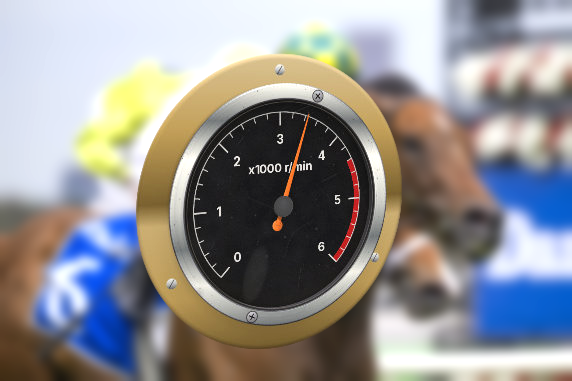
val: 3400
